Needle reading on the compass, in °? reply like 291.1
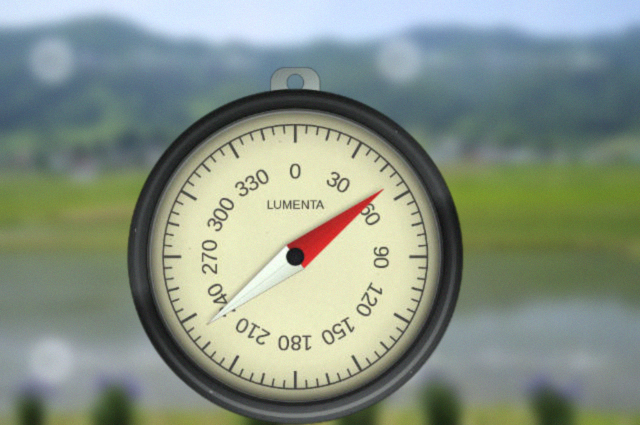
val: 52.5
